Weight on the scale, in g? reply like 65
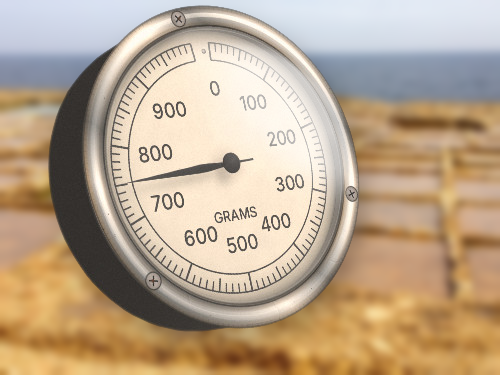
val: 750
